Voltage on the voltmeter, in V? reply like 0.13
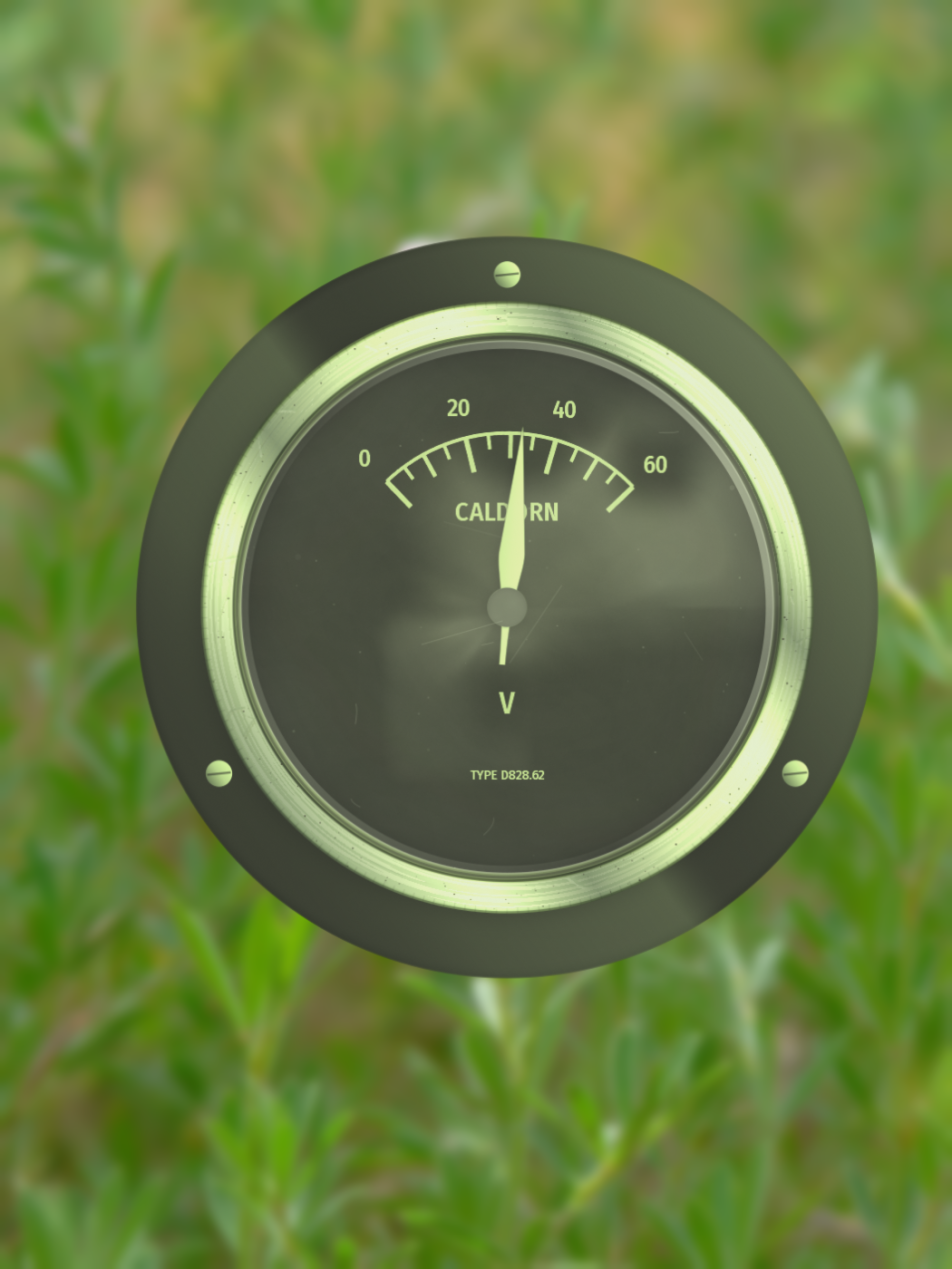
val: 32.5
